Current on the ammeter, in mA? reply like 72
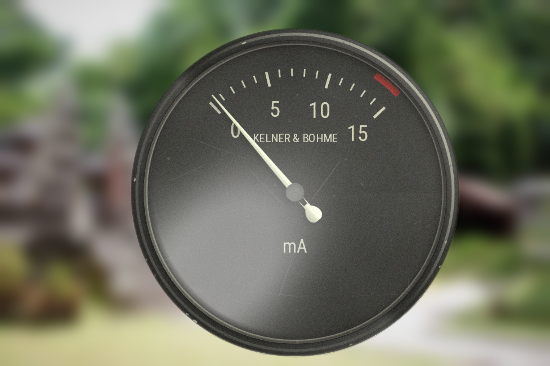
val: 0.5
